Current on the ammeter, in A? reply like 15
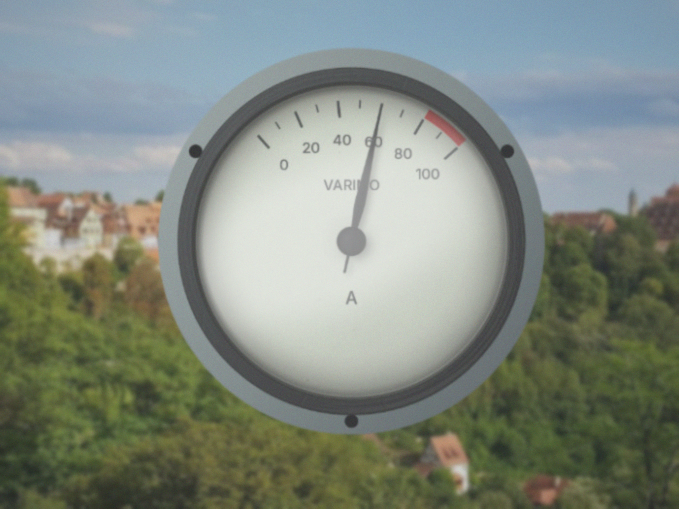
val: 60
